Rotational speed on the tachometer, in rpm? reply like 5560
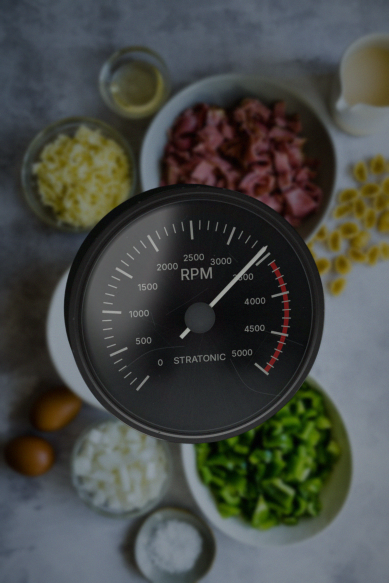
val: 3400
